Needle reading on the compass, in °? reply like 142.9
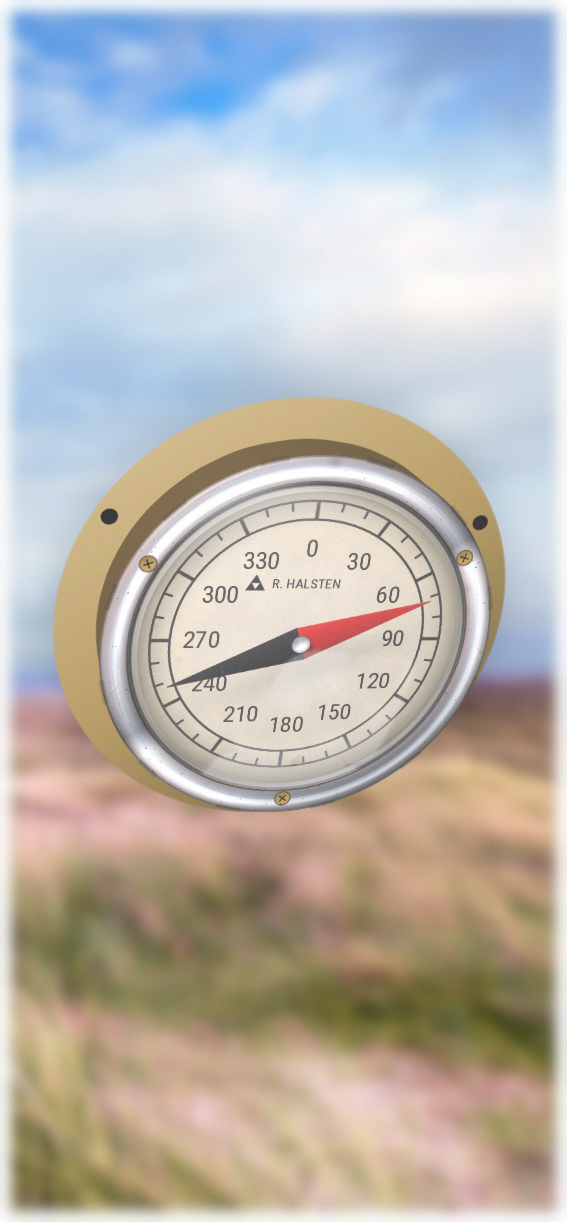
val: 70
